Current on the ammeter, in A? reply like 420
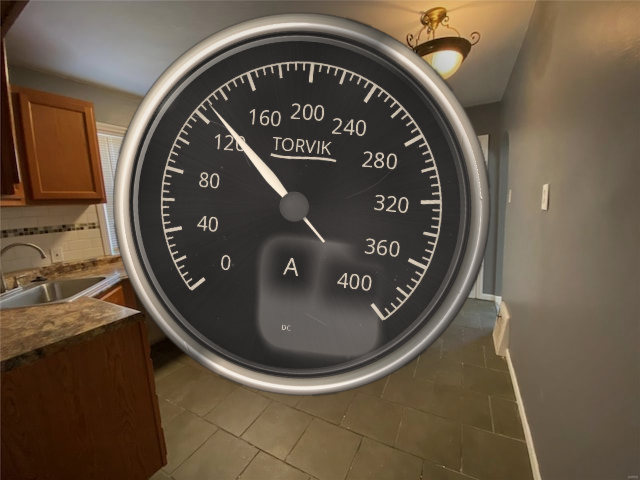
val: 130
